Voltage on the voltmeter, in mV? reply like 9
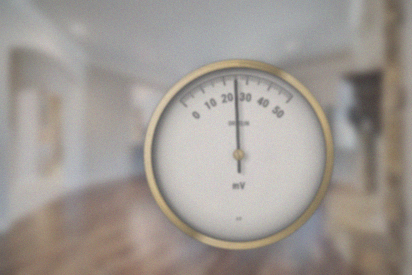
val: 25
